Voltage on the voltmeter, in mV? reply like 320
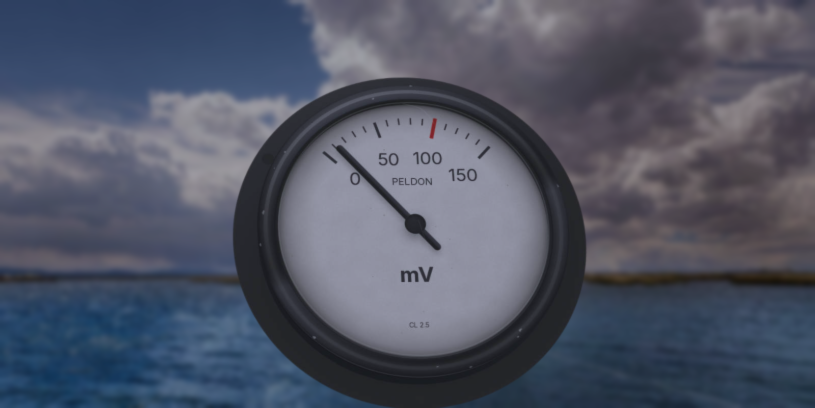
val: 10
